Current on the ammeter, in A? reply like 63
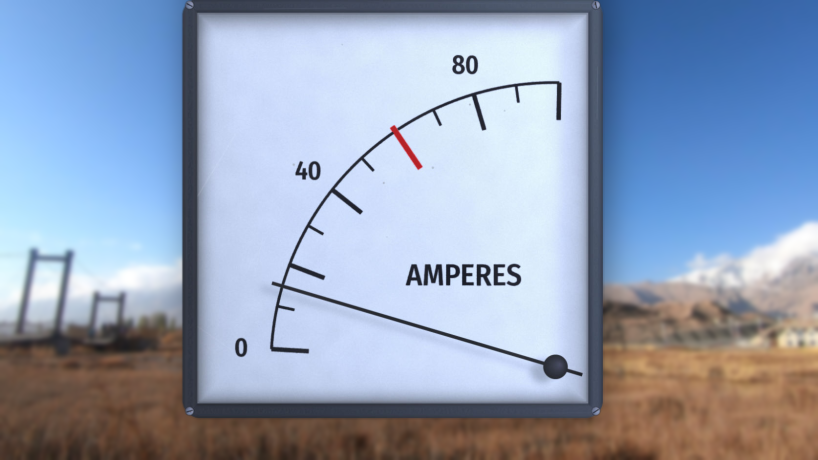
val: 15
